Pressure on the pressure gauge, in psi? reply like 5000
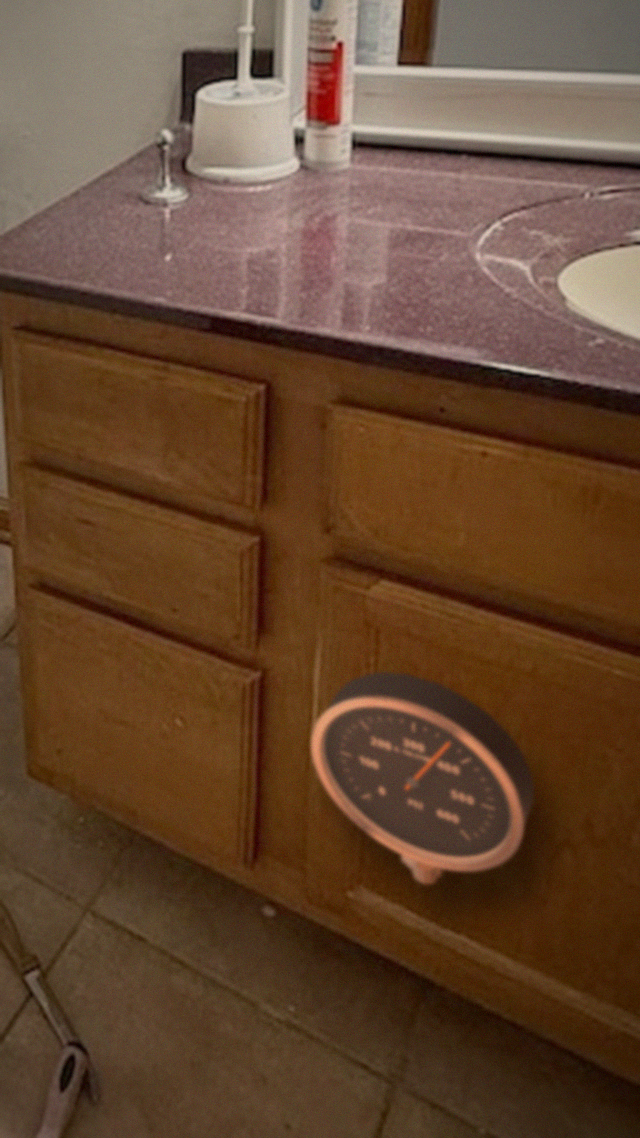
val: 360
